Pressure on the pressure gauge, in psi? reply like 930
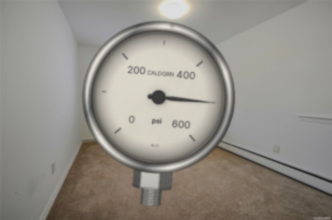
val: 500
